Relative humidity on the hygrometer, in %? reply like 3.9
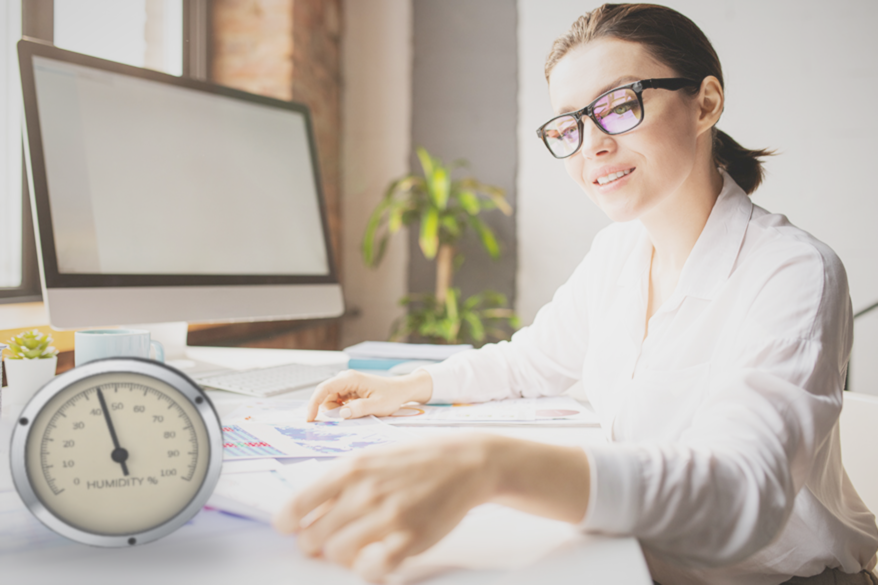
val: 45
